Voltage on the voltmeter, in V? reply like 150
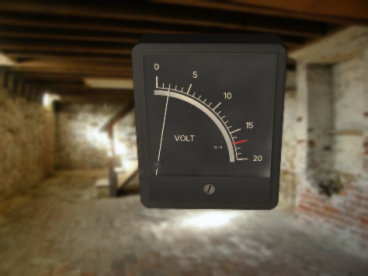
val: 2
